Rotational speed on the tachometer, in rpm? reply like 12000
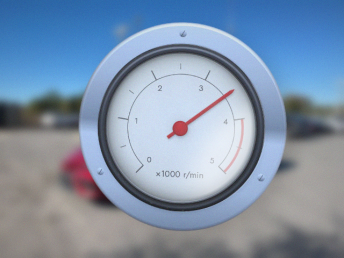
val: 3500
